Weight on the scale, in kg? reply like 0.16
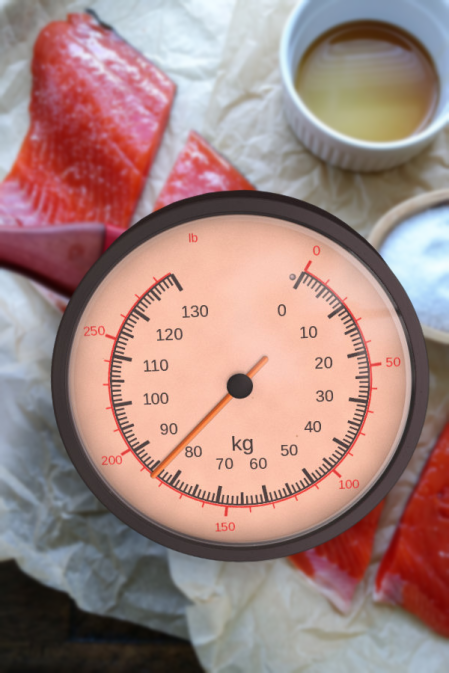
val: 84
